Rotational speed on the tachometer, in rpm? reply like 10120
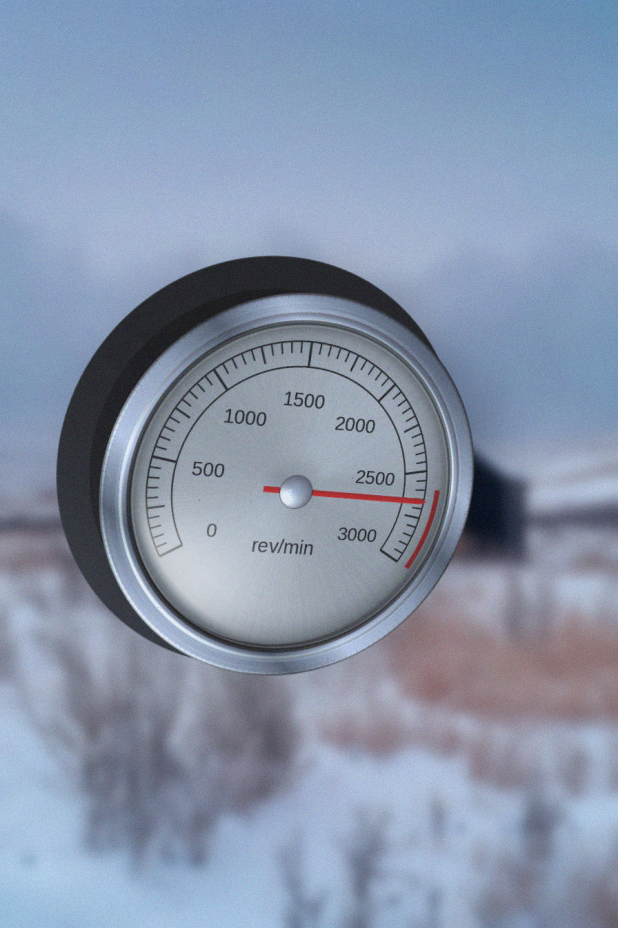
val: 2650
